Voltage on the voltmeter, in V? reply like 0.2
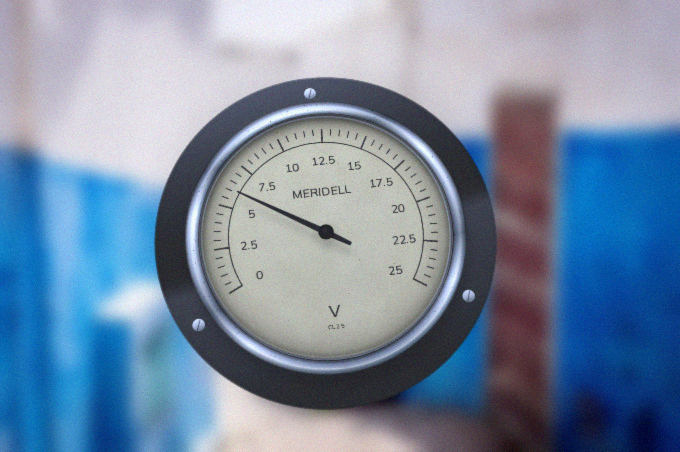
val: 6
